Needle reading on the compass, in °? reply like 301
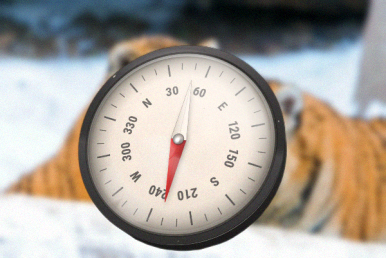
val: 230
